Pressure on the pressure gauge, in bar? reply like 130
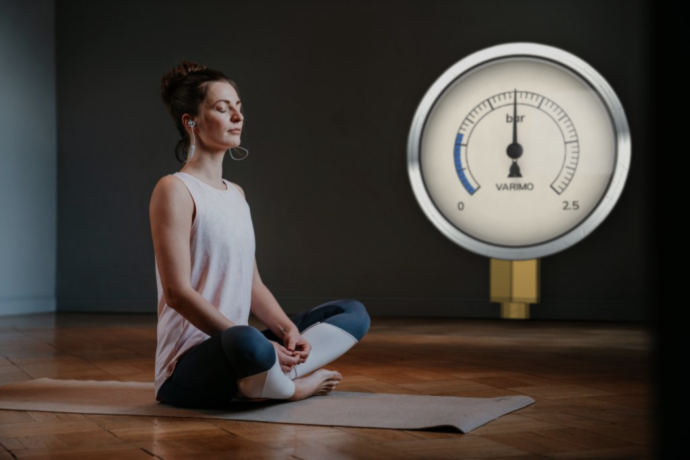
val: 1.25
